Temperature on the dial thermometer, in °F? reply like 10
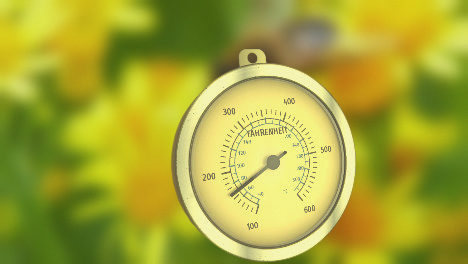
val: 160
